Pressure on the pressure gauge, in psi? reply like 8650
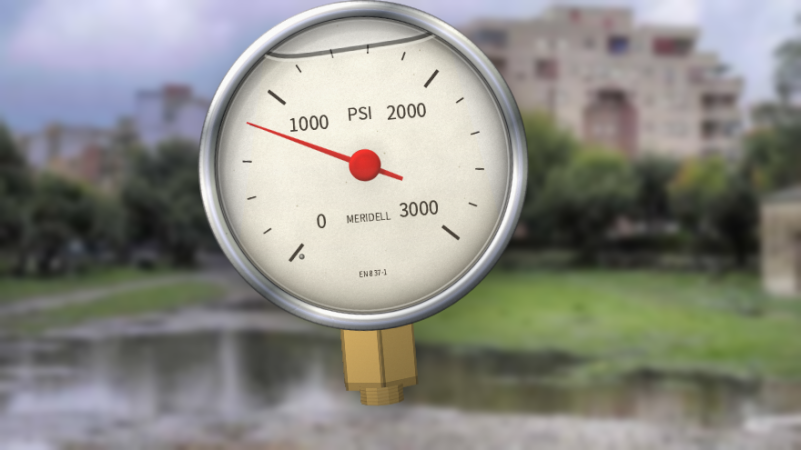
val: 800
